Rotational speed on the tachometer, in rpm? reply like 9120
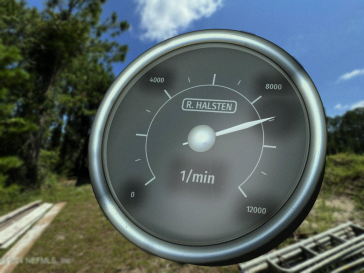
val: 9000
